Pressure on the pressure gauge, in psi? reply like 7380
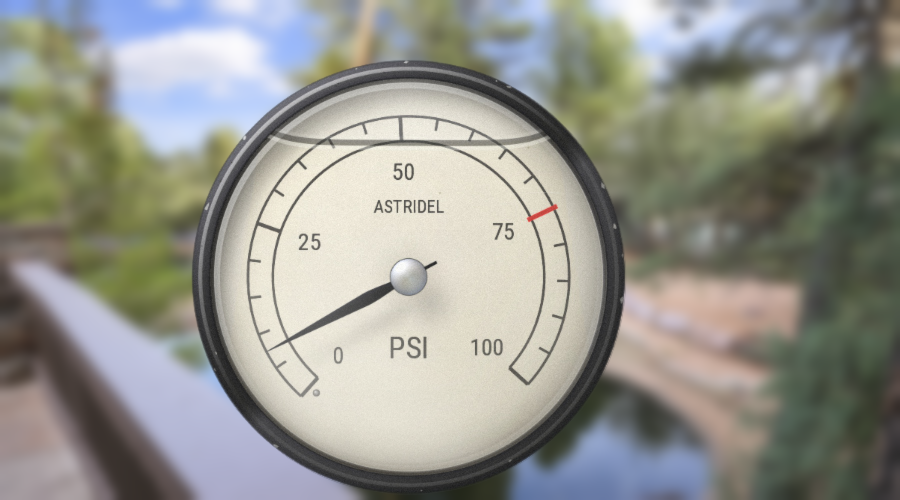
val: 7.5
